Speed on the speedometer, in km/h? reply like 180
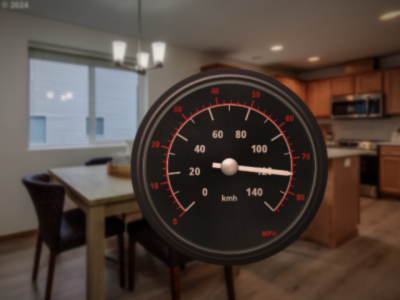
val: 120
